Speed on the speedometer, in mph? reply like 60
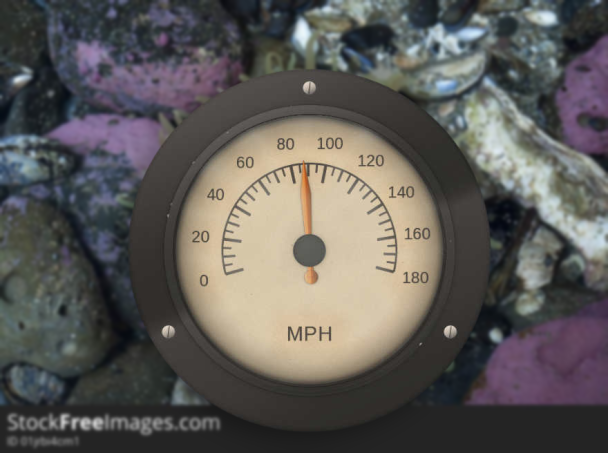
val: 87.5
